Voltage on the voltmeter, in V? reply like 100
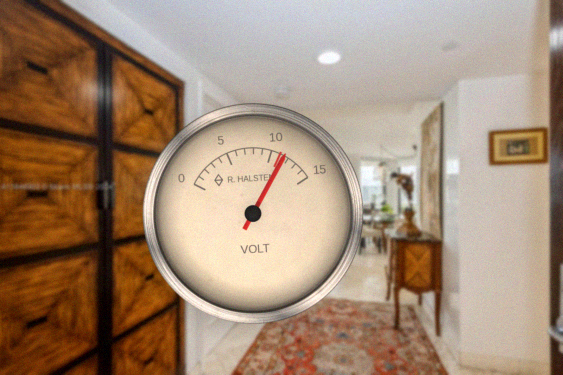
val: 11.5
